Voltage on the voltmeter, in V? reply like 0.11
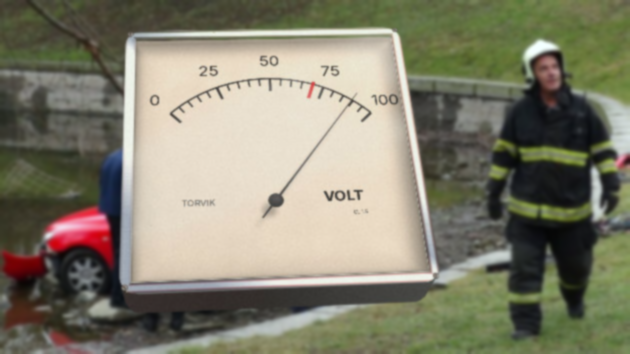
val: 90
